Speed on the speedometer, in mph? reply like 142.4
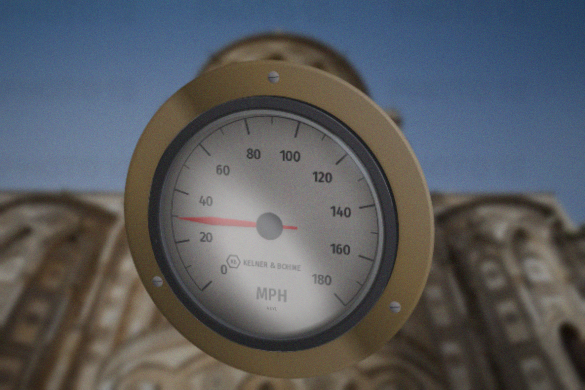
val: 30
